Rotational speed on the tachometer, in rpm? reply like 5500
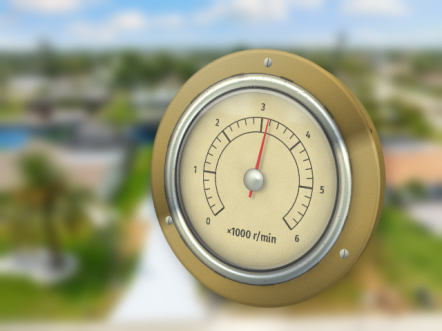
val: 3200
